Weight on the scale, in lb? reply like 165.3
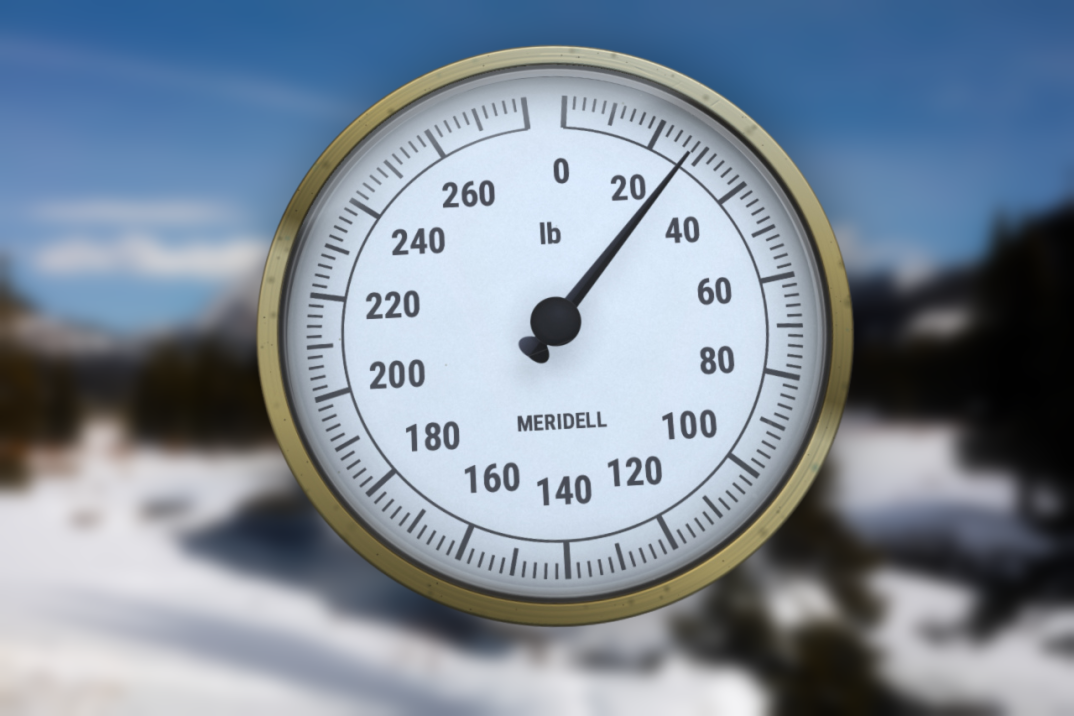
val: 28
